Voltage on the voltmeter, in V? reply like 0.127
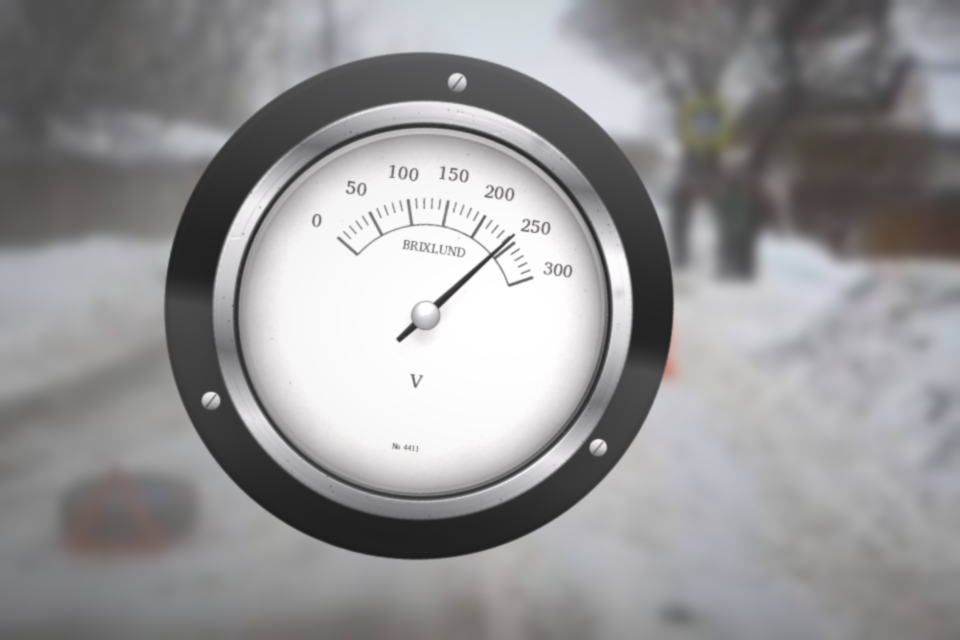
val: 240
